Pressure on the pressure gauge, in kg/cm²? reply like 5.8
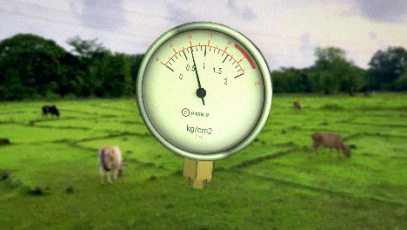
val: 0.7
